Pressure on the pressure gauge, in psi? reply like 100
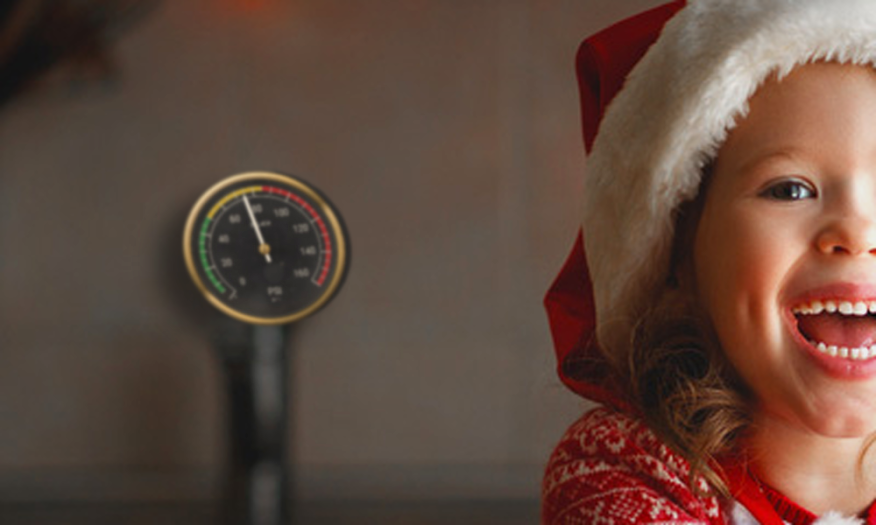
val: 75
